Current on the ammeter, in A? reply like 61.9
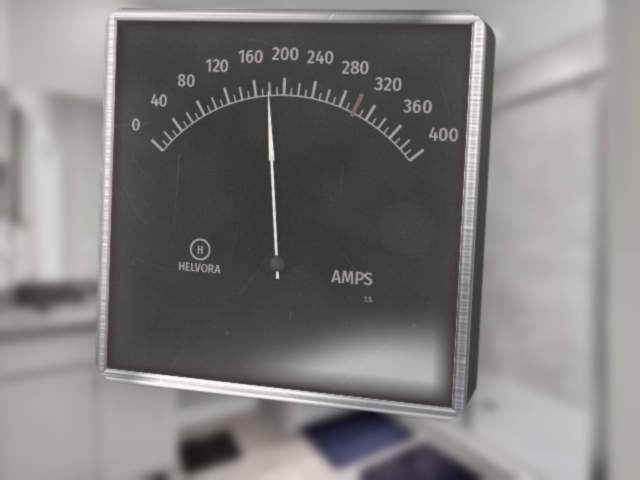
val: 180
